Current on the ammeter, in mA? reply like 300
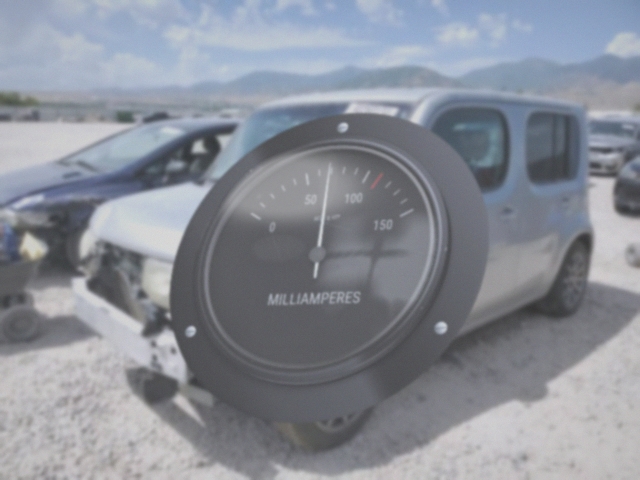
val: 70
